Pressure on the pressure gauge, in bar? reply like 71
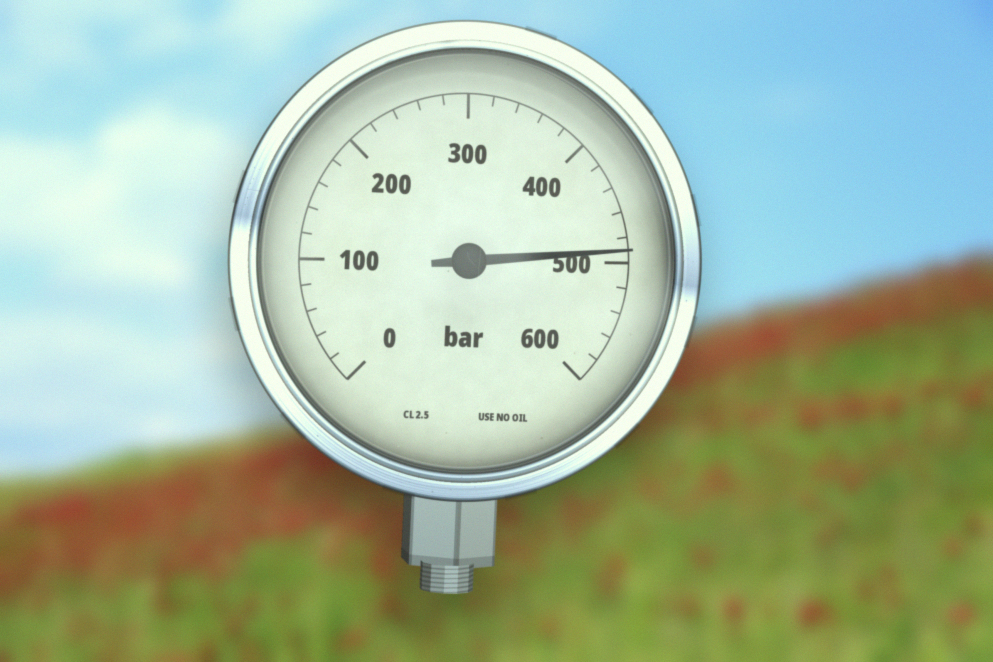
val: 490
